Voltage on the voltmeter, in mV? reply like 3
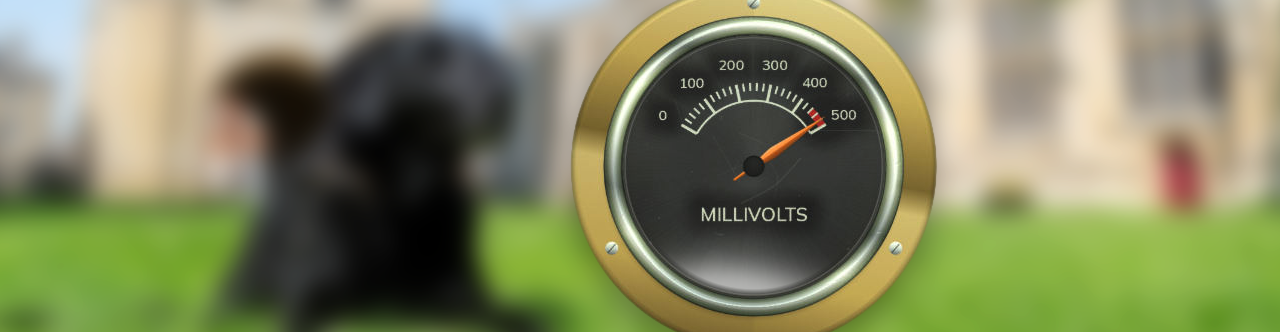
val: 480
